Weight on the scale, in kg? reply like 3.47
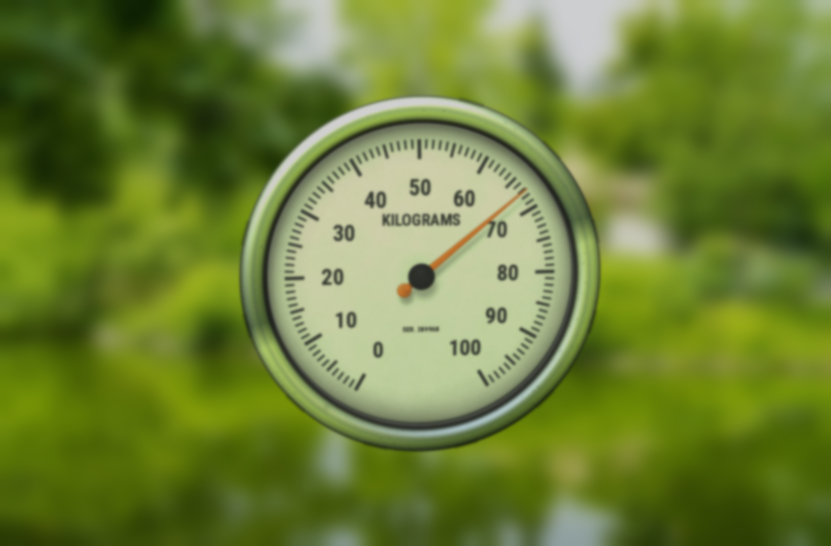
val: 67
